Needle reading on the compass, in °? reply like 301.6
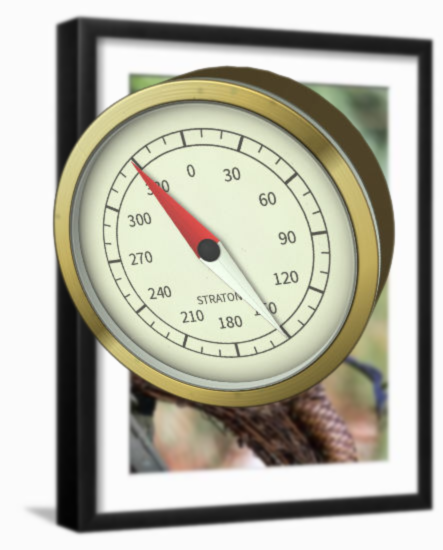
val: 330
